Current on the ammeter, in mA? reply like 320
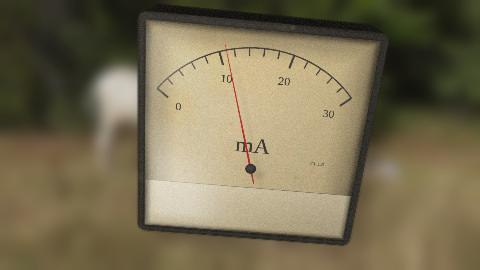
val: 11
